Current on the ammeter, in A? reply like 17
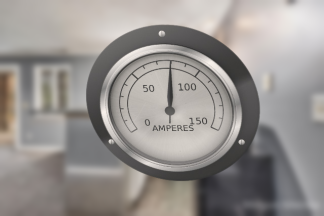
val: 80
